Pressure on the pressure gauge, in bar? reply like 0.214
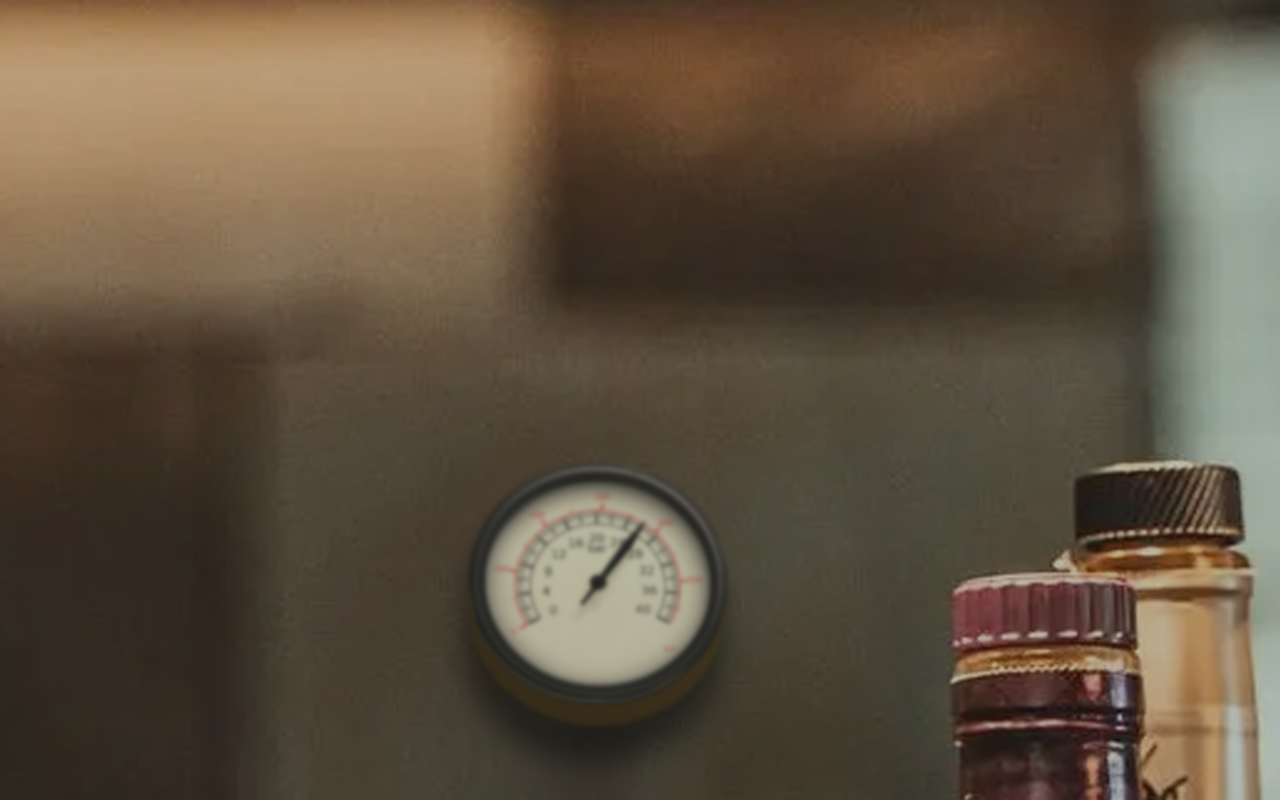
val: 26
